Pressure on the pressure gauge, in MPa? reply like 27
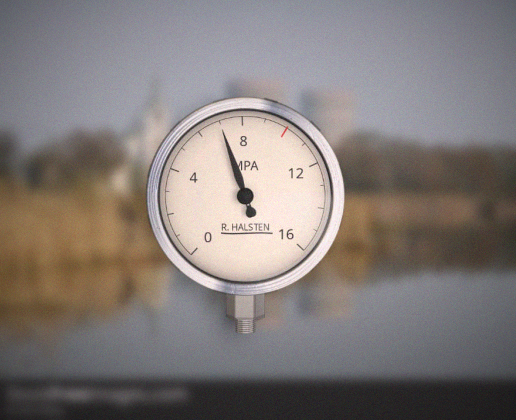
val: 7
